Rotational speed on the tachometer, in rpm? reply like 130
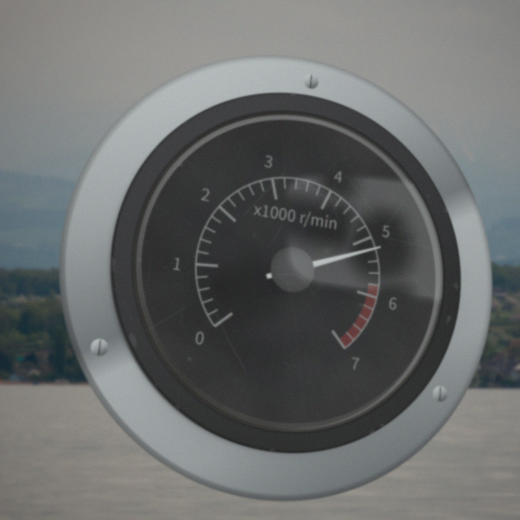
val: 5200
